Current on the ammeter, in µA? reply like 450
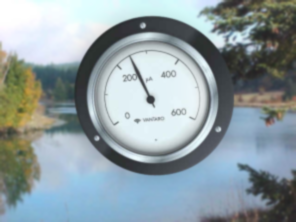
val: 250
